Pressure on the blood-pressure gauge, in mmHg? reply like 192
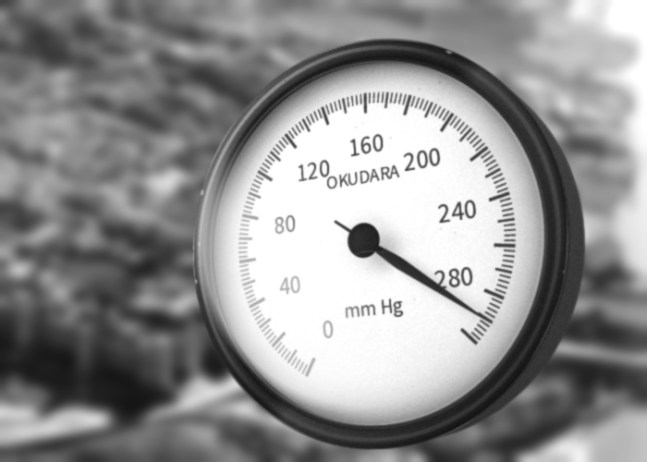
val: 290
